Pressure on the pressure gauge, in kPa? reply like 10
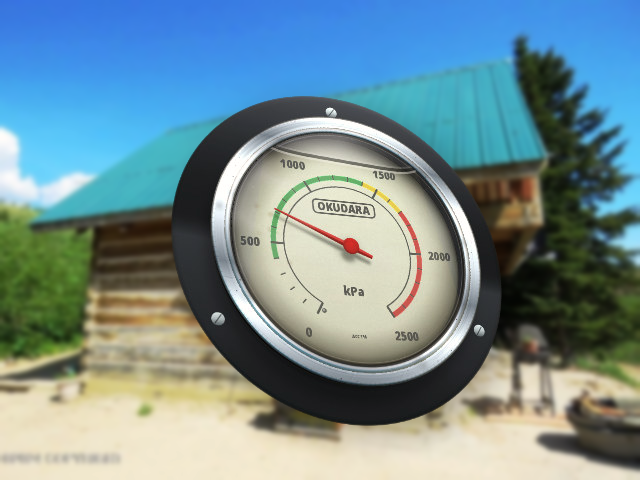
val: 700
